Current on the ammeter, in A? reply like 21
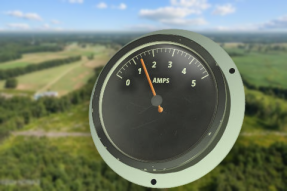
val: 1.4
